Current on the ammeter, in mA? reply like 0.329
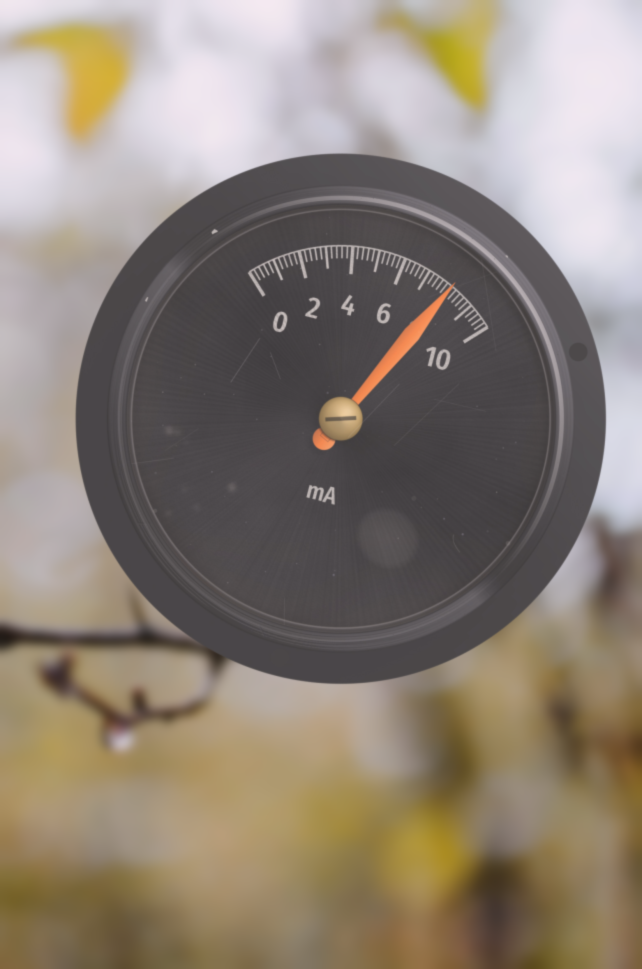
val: 8
